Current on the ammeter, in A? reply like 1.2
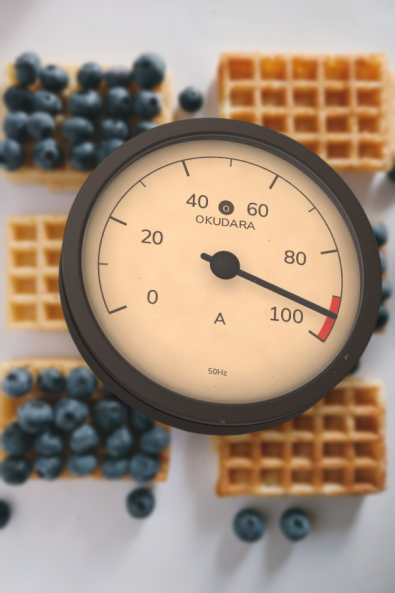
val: 95
